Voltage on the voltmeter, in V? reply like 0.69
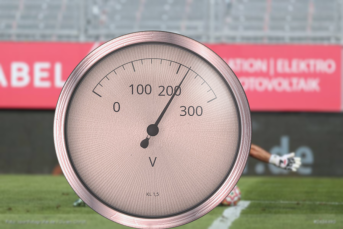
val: 220
